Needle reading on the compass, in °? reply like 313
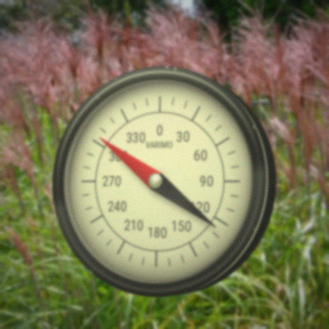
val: 305
